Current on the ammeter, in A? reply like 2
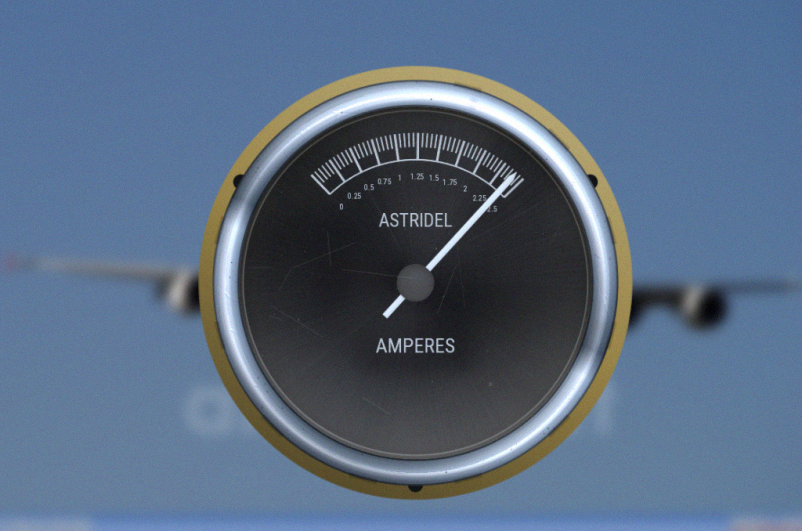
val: 2.4
